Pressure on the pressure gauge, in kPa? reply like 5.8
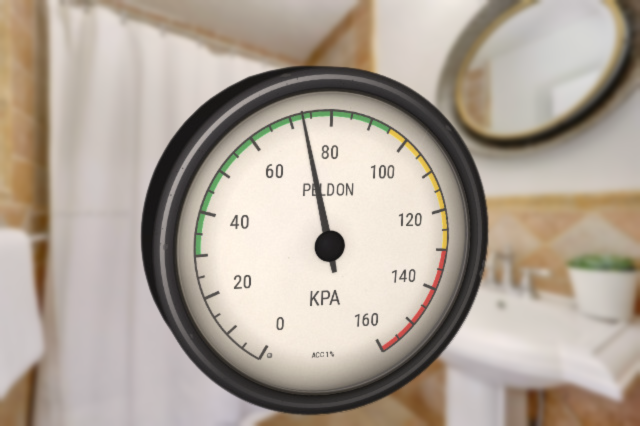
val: 72.5
